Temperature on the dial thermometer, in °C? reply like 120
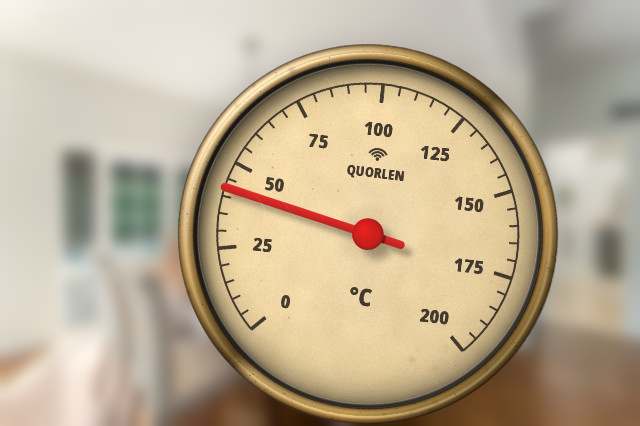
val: 42.5
